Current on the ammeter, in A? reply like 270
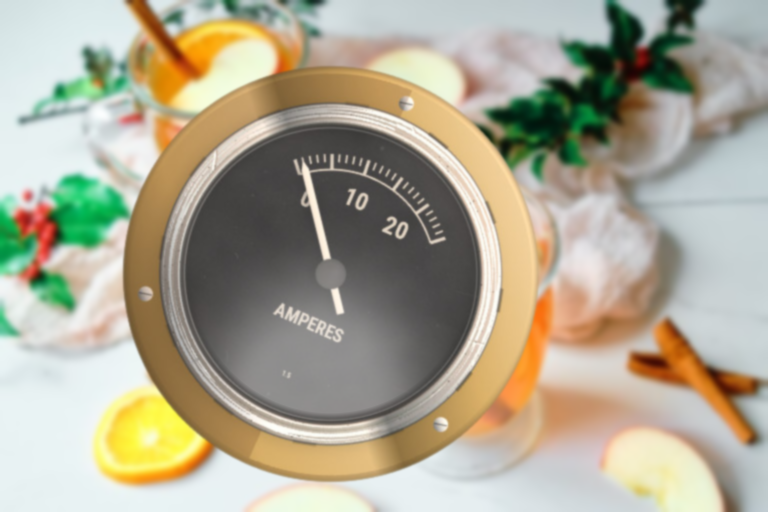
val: 1
